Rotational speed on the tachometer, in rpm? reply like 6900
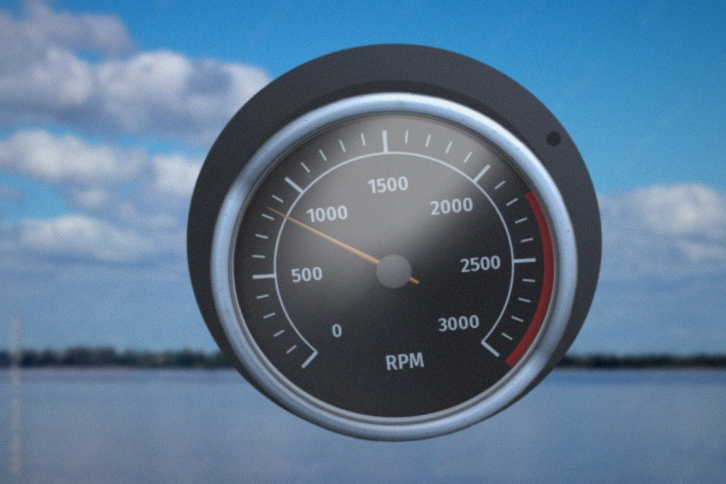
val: 850
